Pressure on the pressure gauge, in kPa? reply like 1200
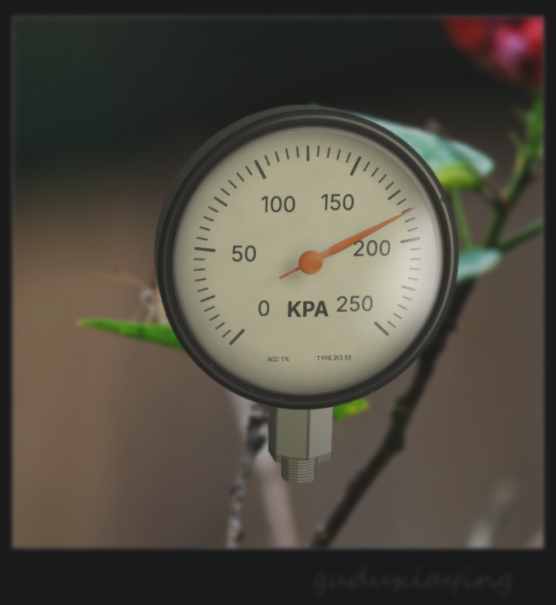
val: 185
